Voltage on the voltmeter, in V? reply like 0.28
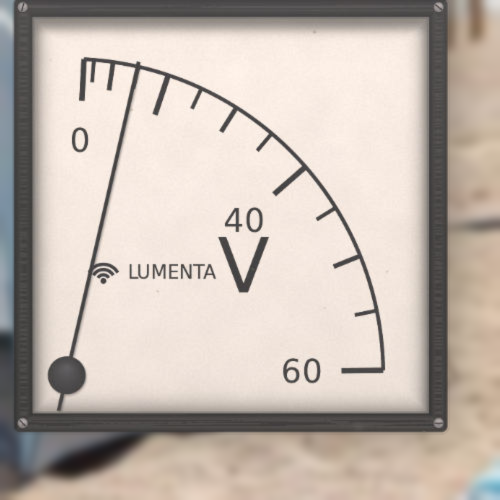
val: 15
